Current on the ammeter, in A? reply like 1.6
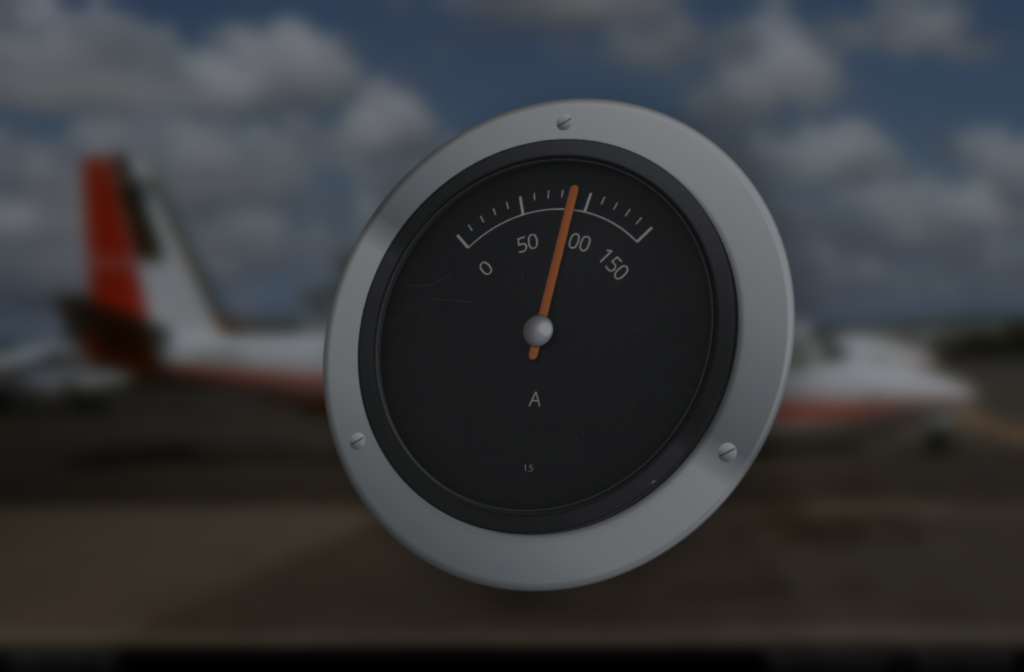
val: 90
